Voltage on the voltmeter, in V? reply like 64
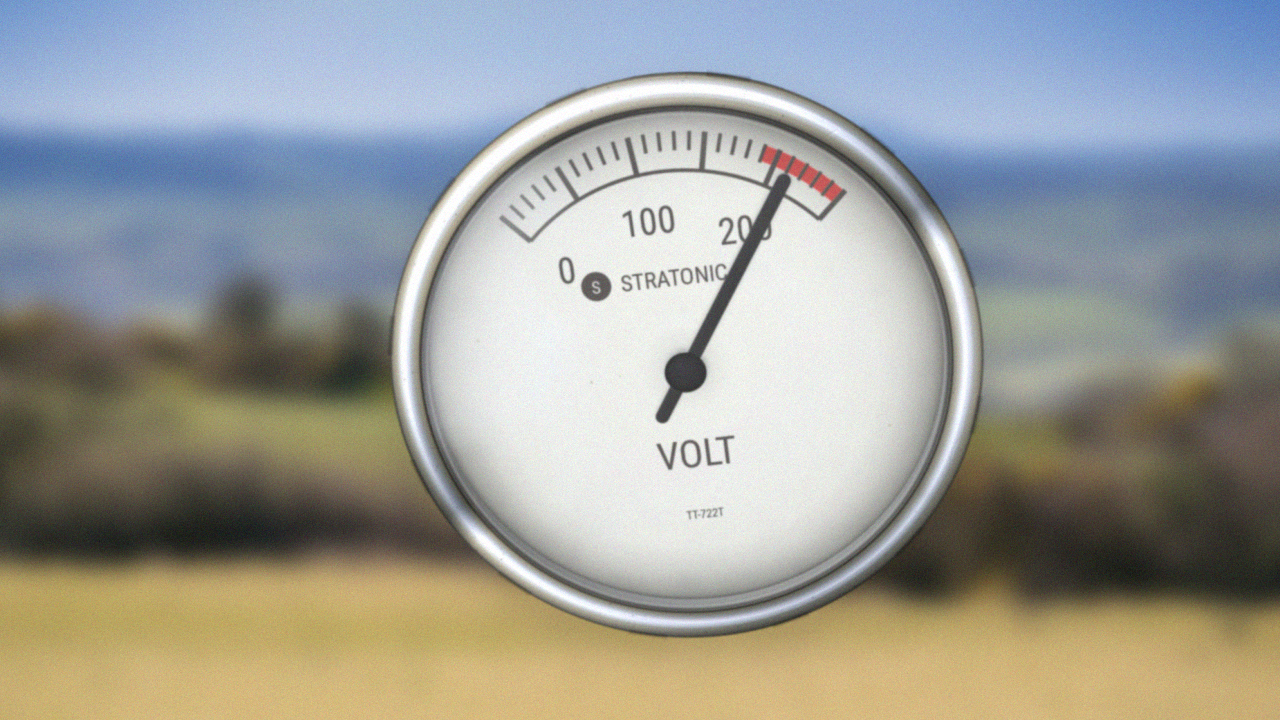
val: 210
